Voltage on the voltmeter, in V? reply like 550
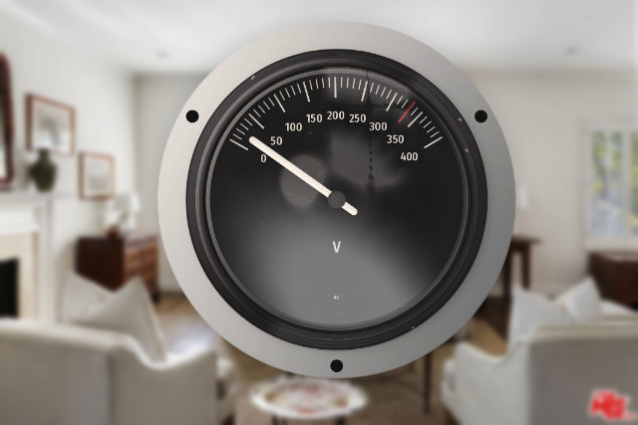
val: 20
